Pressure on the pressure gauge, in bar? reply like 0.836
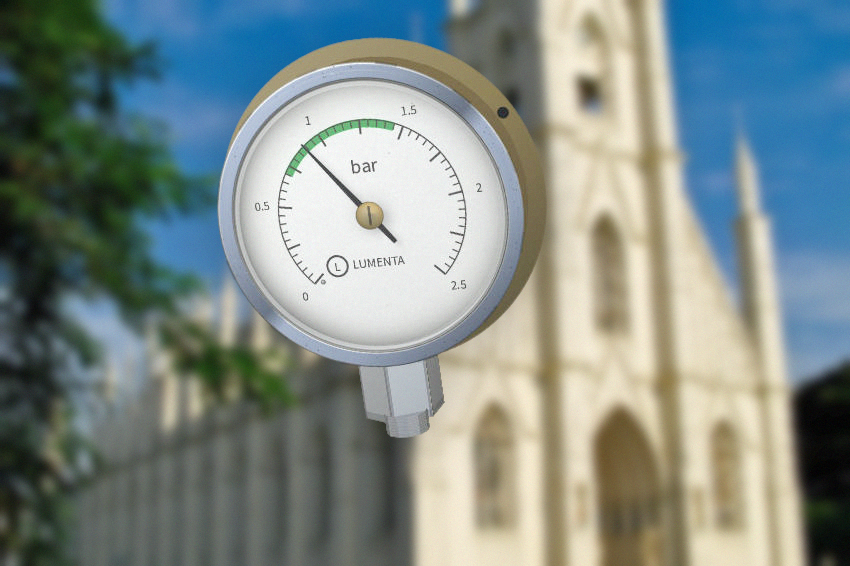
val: 0.9
